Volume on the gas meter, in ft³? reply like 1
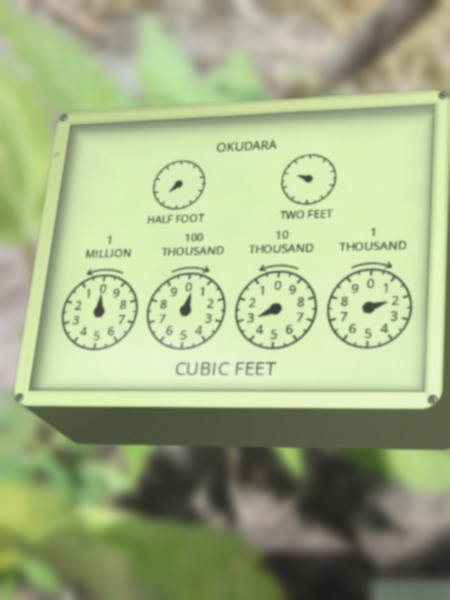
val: 3200
